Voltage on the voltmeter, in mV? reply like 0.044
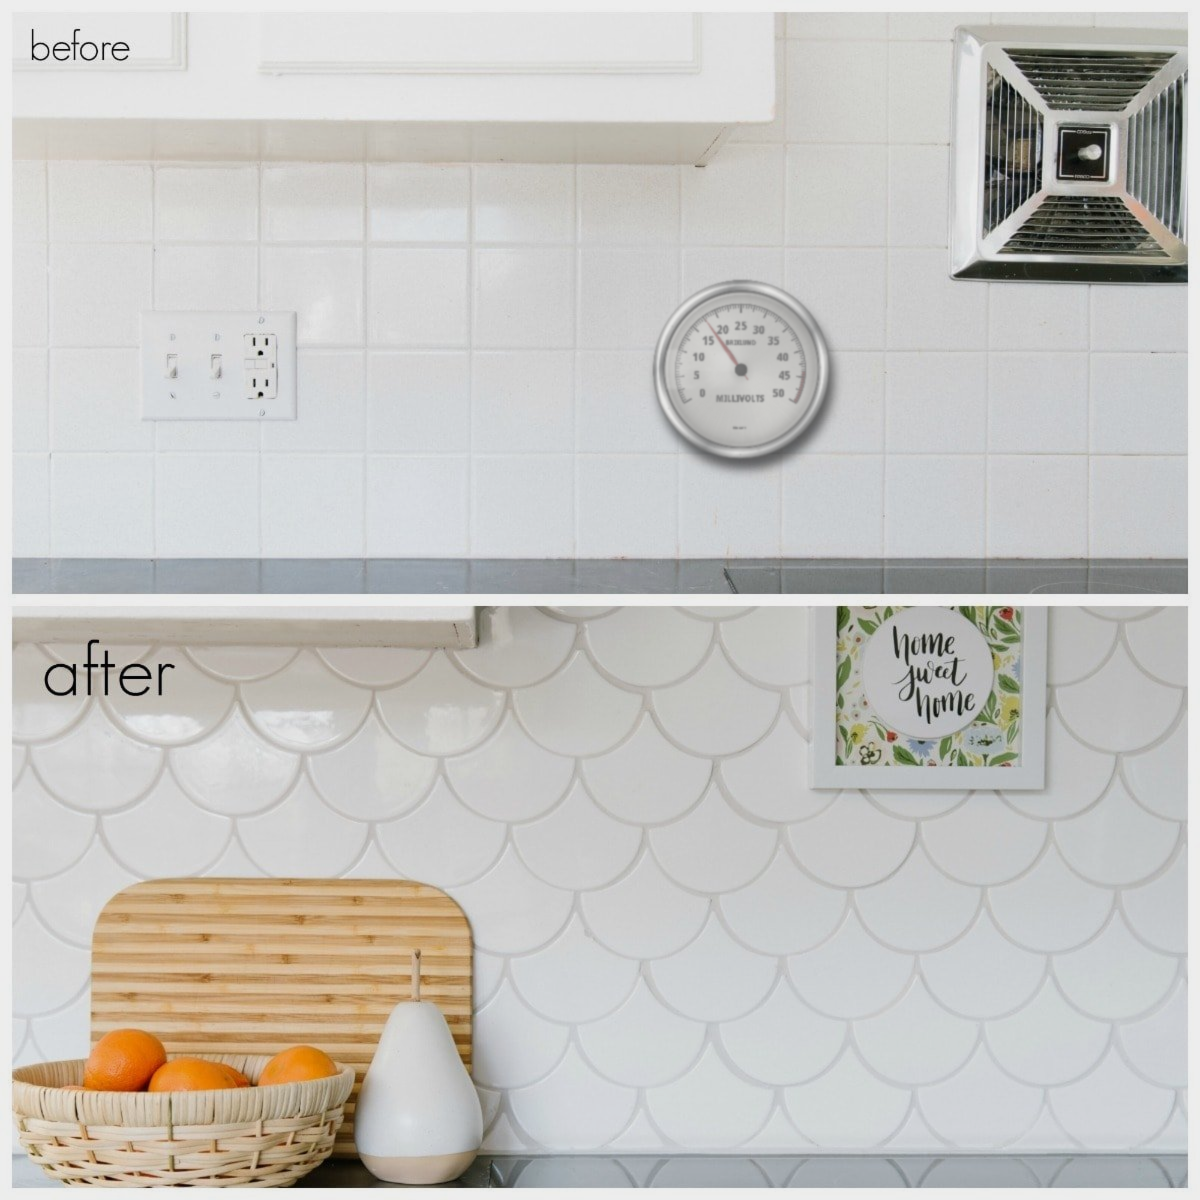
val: 17.5
